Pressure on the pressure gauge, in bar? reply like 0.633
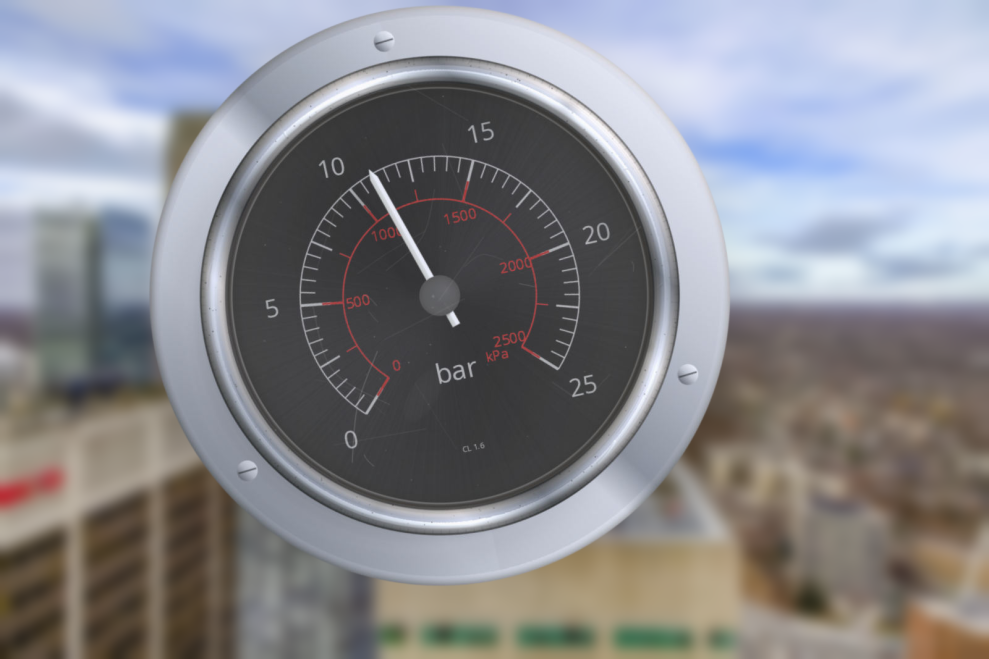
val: 11
